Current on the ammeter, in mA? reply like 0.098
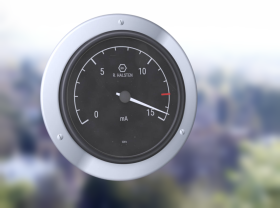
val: 14.5
